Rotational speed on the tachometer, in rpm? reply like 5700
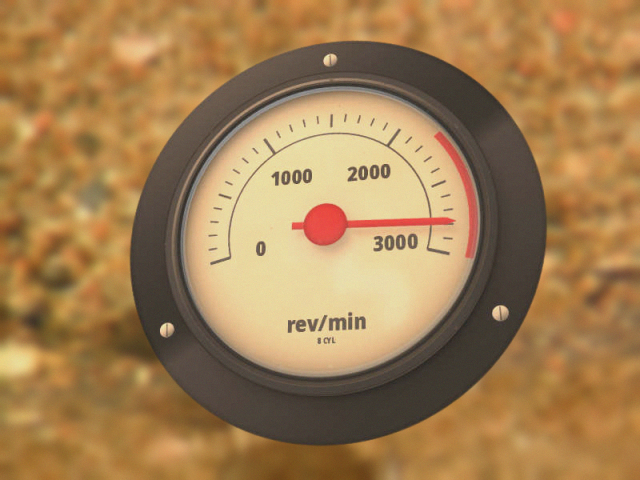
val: 2800
